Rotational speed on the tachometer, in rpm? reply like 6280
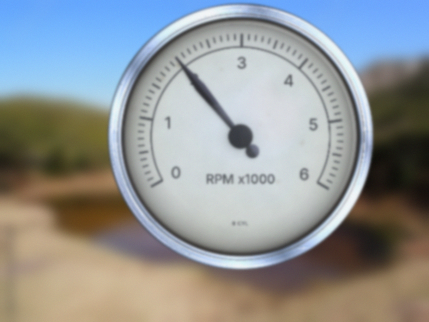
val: 2000
